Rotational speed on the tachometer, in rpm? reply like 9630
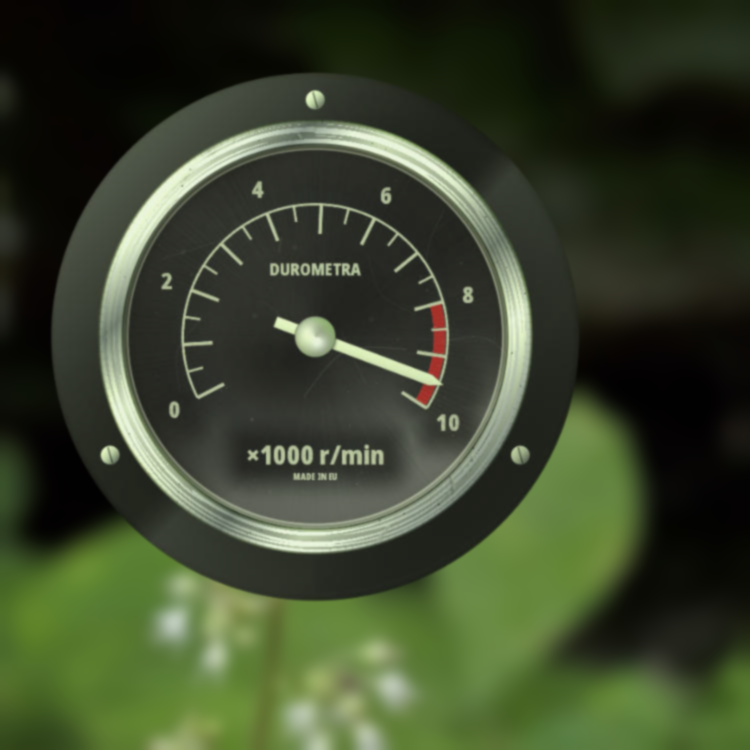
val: 9500
